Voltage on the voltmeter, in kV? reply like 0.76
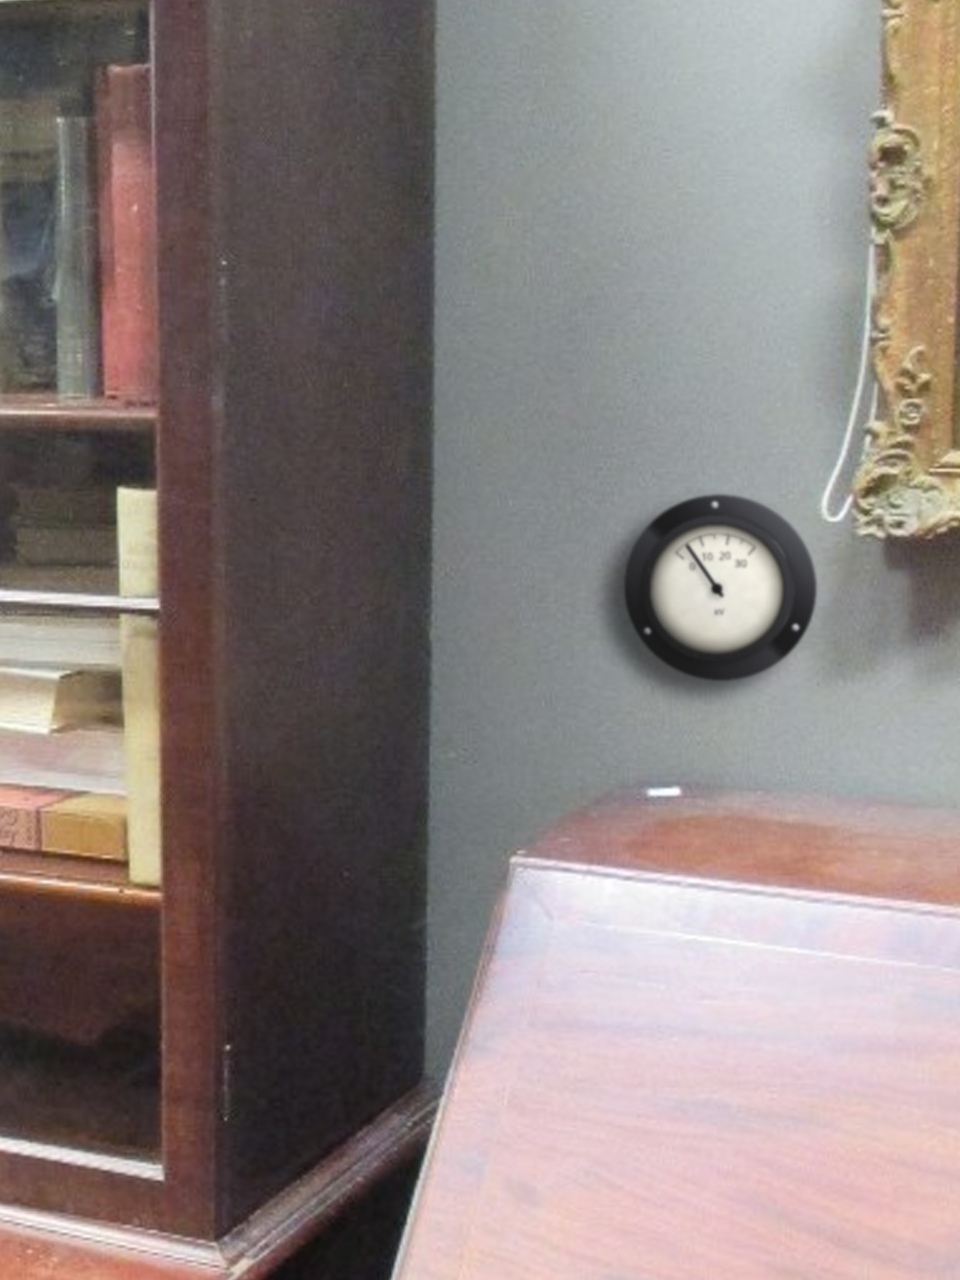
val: 5
